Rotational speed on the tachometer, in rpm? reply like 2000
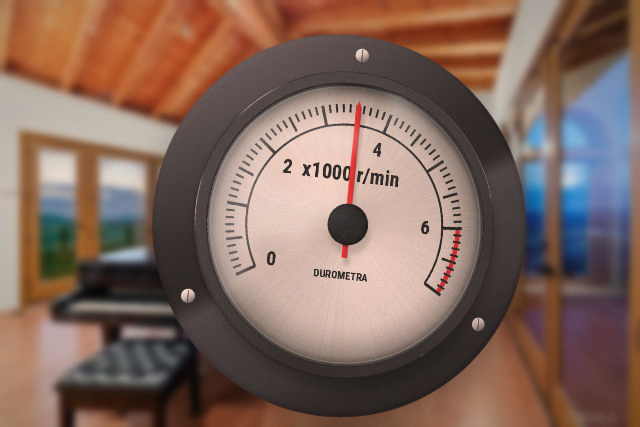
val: 3500
